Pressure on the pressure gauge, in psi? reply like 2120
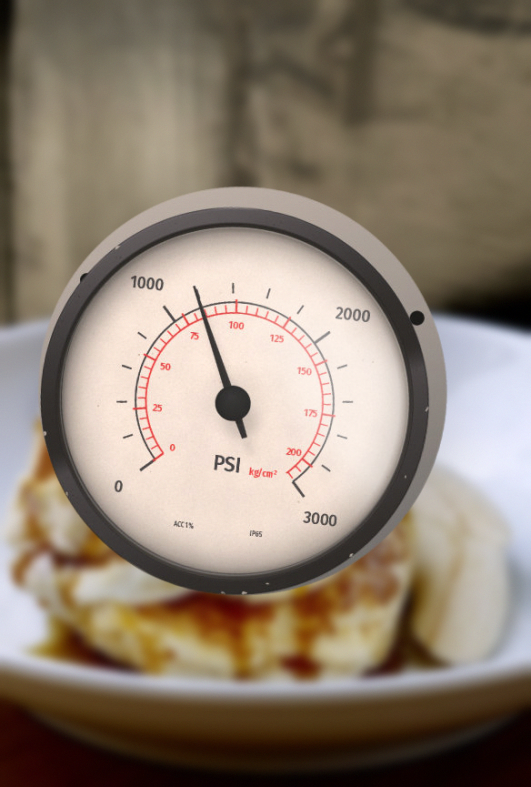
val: 1200
